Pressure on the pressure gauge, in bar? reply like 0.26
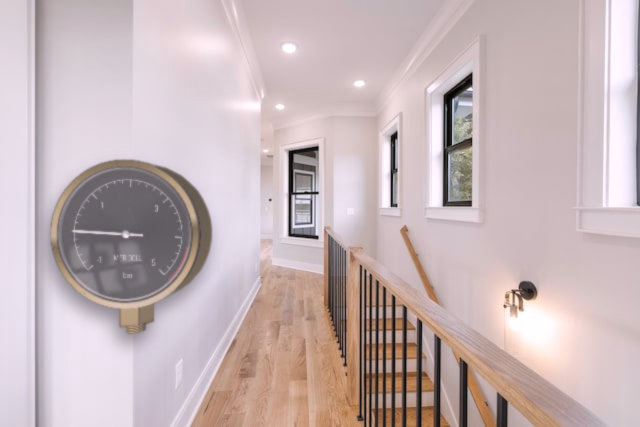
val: 0
